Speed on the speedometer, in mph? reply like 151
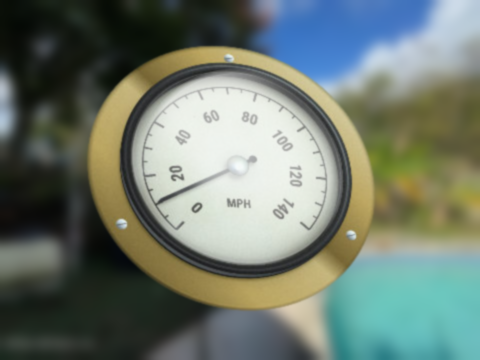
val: 10
